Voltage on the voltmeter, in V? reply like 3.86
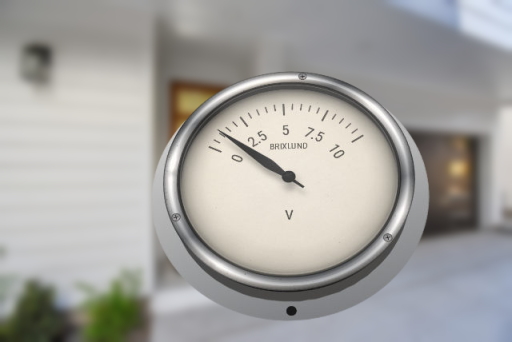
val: 1
